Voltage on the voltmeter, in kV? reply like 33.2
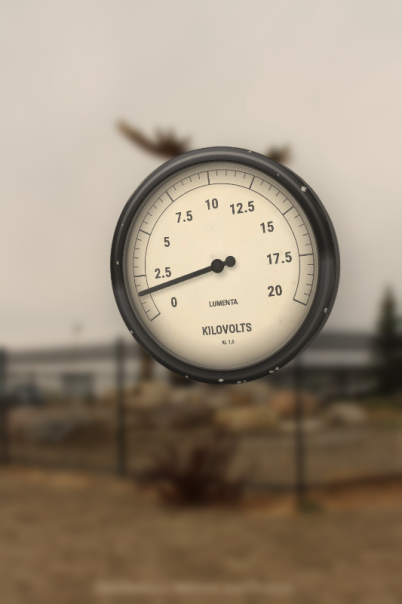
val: 1.5
